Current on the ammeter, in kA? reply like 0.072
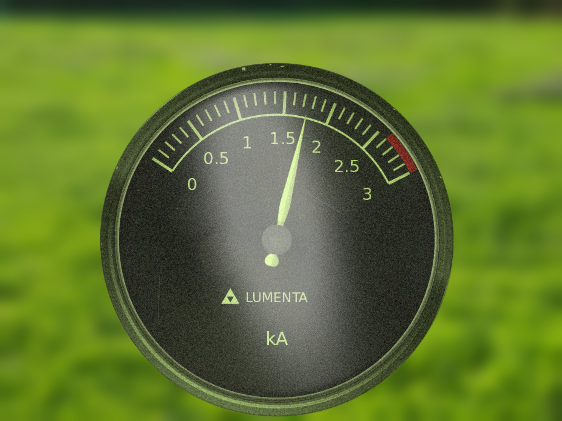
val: 1.75
